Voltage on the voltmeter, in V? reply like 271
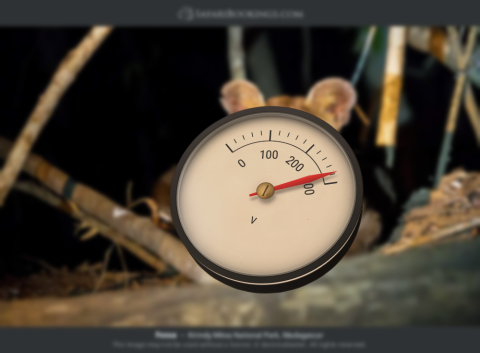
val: 280
